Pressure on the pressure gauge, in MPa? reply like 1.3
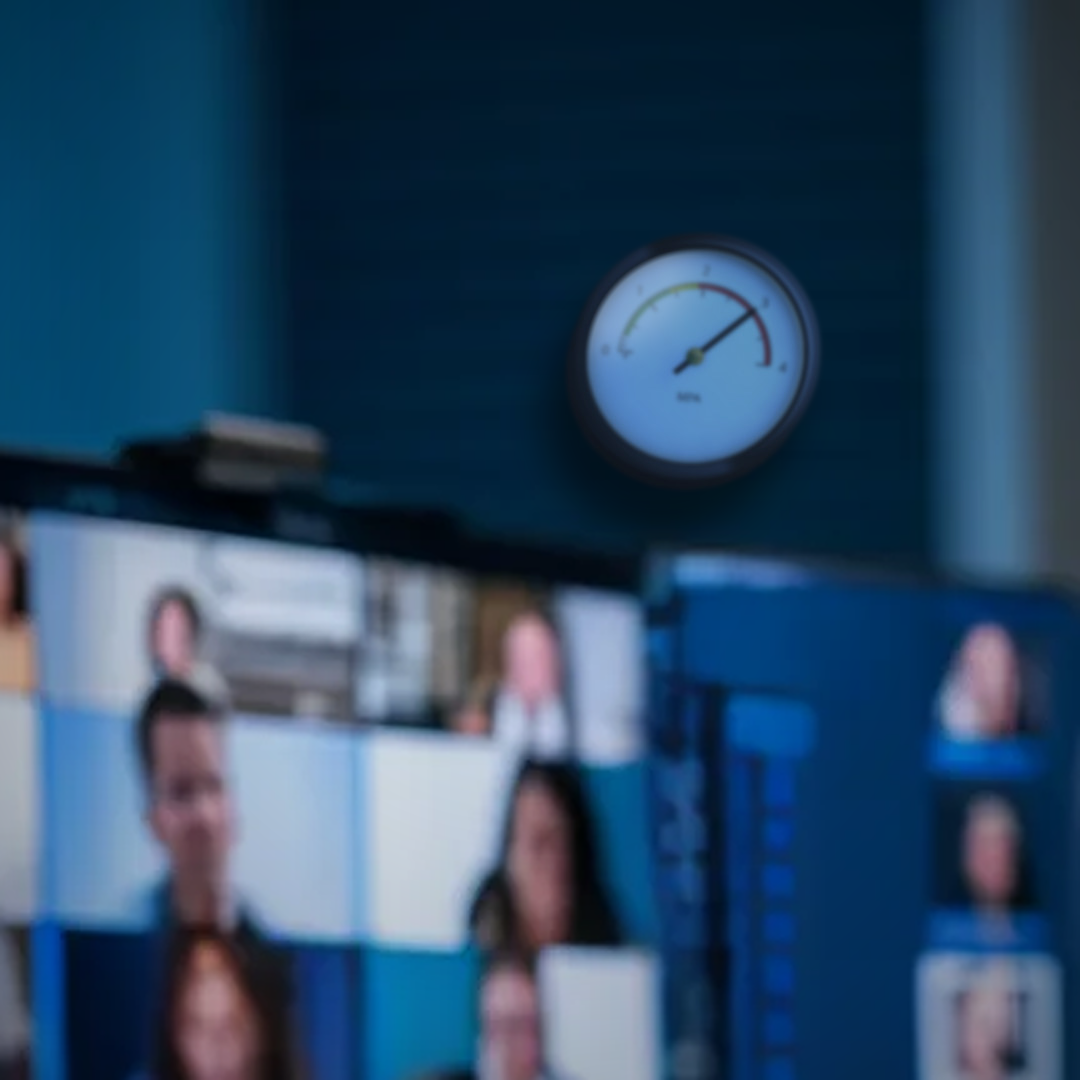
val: 3
